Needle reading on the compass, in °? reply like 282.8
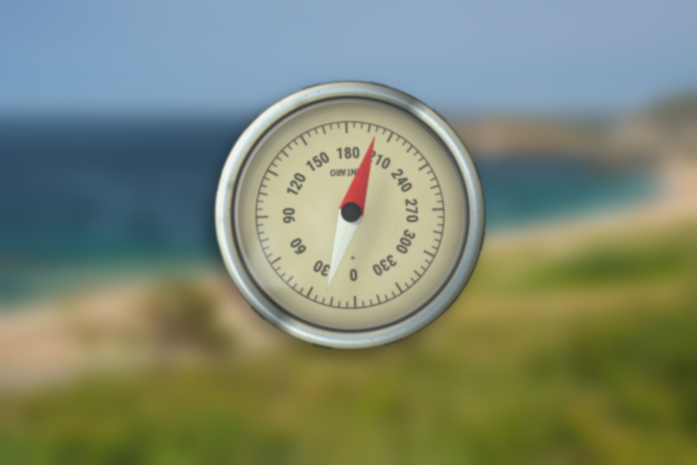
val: 200
